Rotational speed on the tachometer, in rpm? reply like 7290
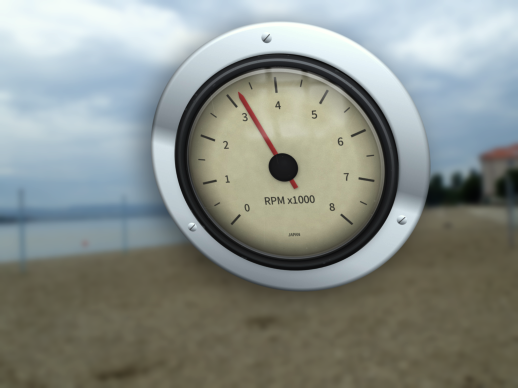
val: 3250
